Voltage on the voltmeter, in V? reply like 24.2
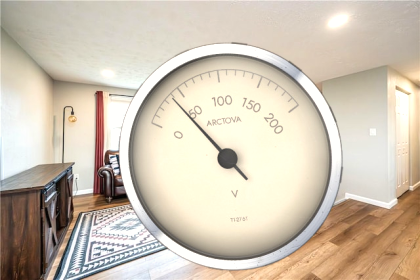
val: 40
